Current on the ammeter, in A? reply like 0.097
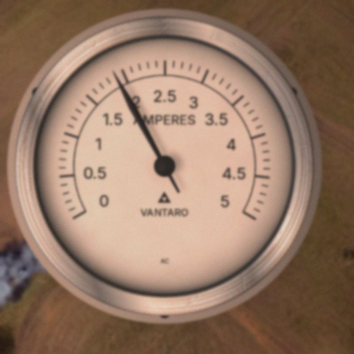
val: 1.9
